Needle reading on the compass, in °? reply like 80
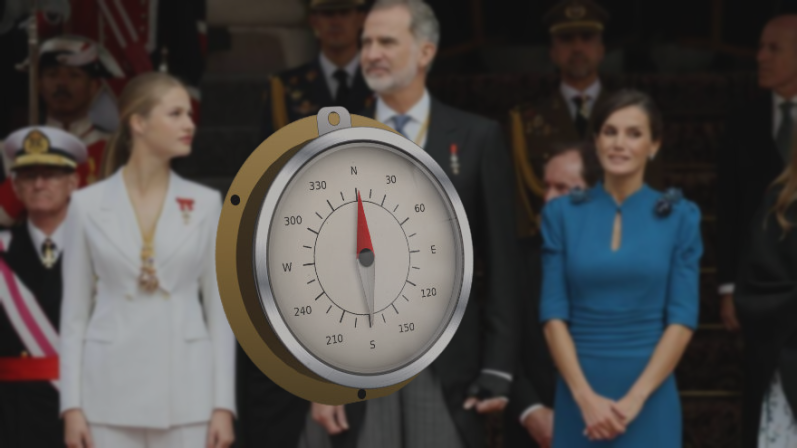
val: 0
